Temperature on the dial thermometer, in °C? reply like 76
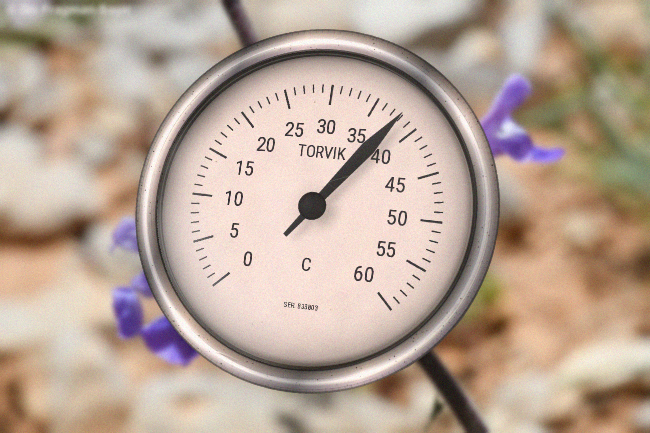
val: 38
